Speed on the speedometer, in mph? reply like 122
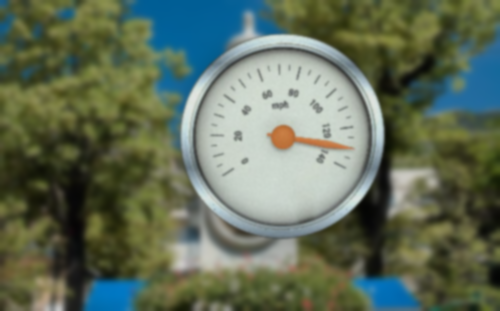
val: 130
